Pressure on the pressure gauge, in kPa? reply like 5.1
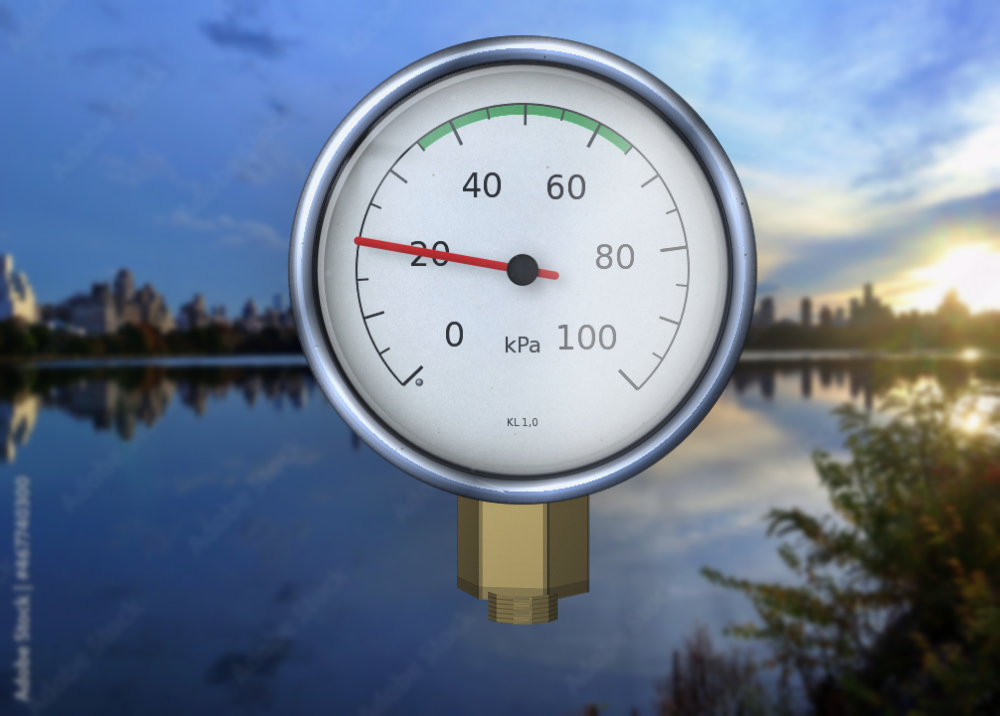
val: 20
